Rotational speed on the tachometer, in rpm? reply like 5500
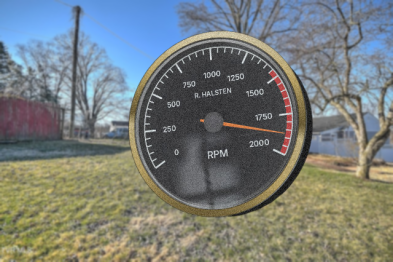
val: 1875
